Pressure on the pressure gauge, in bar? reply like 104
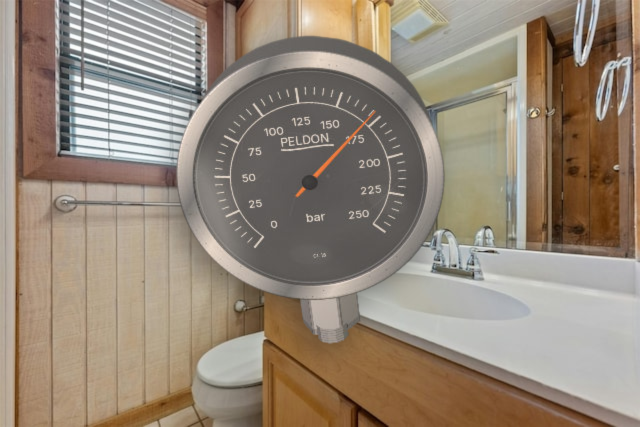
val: 170
